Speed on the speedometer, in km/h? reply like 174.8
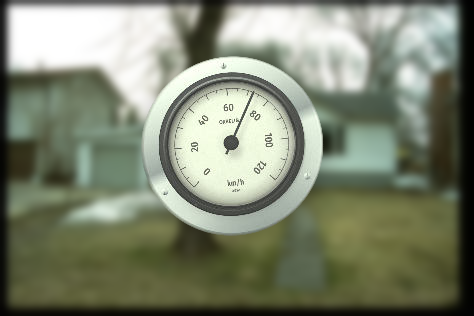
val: 72.5
